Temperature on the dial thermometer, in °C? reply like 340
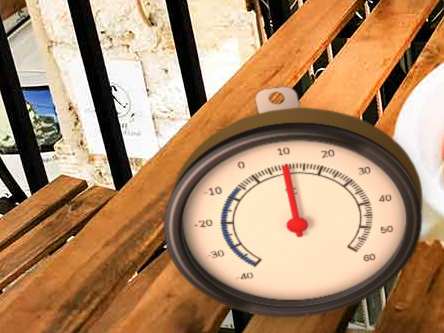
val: 10
